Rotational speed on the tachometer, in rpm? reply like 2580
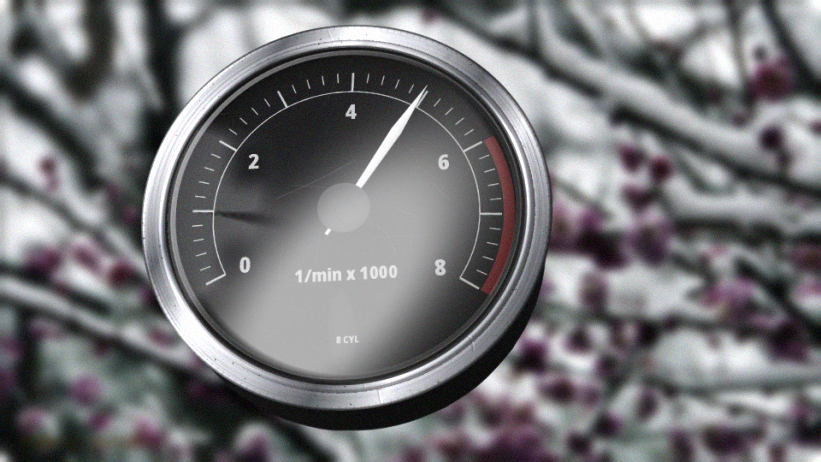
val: 5000
